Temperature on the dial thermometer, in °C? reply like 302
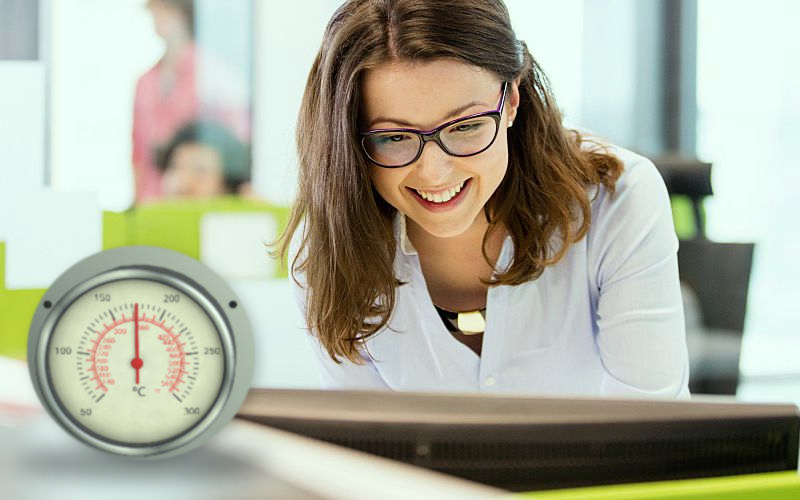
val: 175
